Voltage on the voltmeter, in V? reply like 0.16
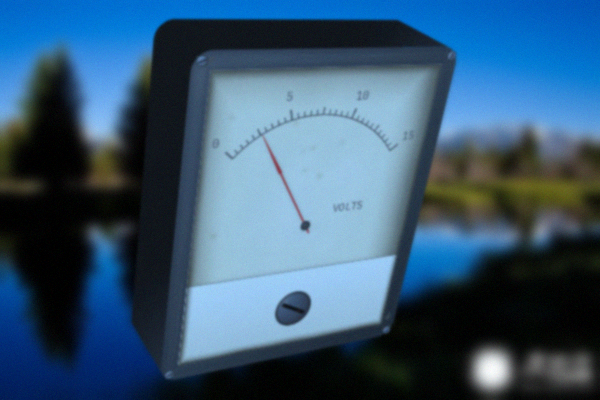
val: 2.5
